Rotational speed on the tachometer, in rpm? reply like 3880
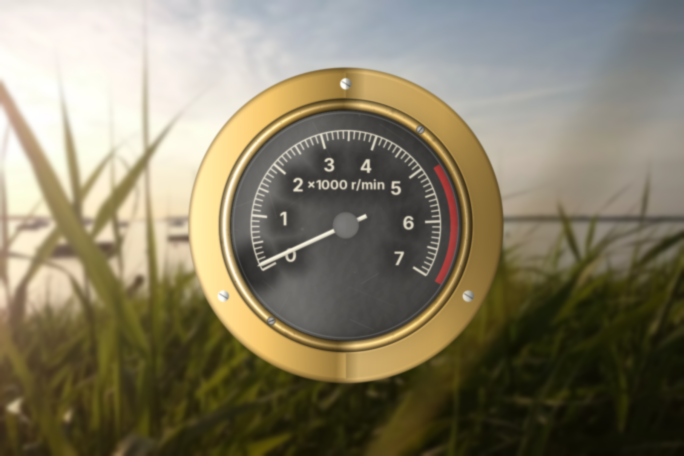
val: 100
